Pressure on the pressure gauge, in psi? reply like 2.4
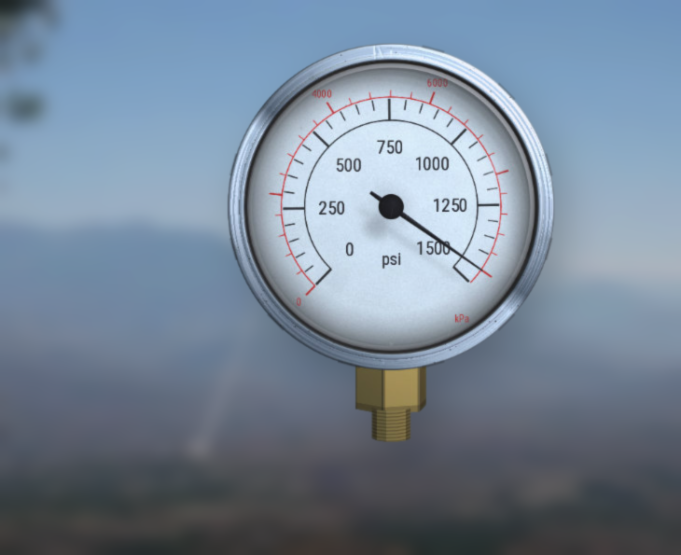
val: 1450
